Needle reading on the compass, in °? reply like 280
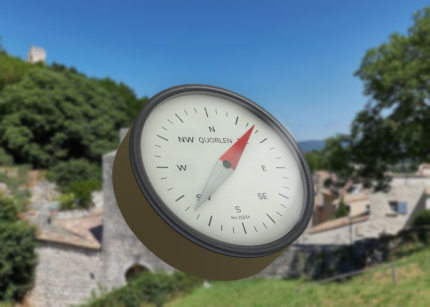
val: 45
